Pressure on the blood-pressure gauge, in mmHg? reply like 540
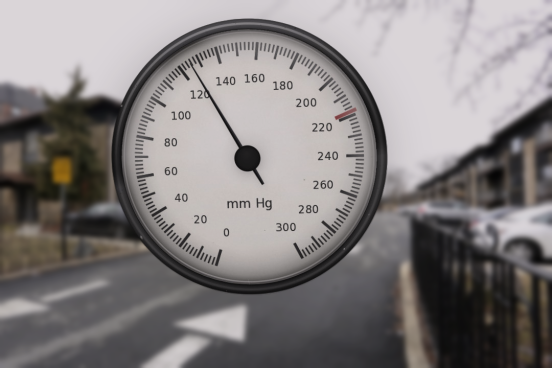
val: 126
